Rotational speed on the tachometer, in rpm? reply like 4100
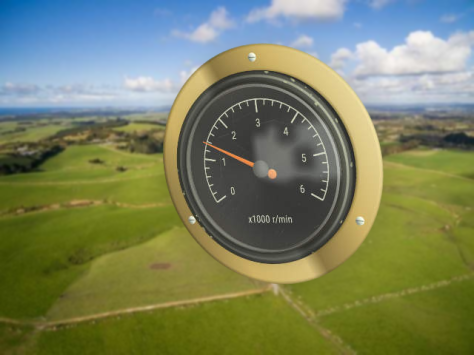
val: 1400
